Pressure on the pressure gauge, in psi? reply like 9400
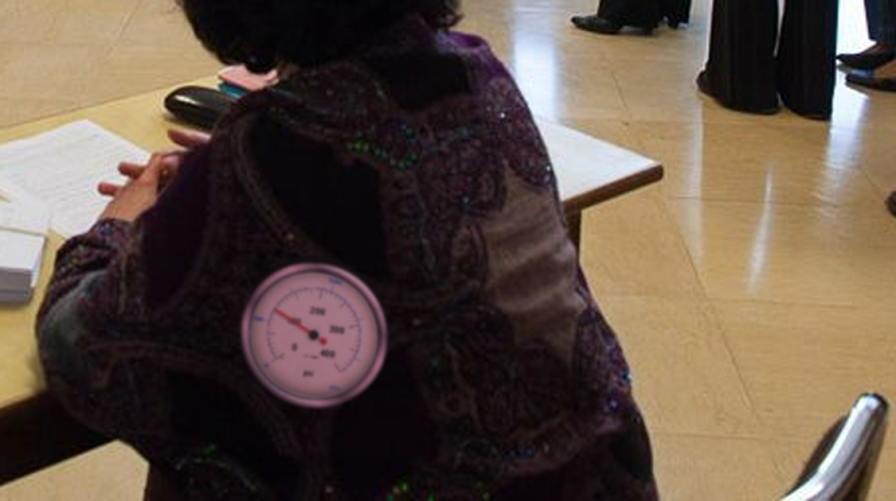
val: 100
